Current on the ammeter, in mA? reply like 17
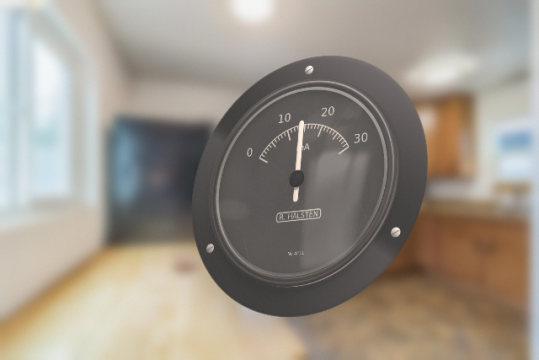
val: 15
